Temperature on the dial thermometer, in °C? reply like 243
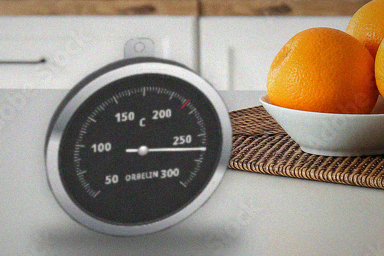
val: 262.5
